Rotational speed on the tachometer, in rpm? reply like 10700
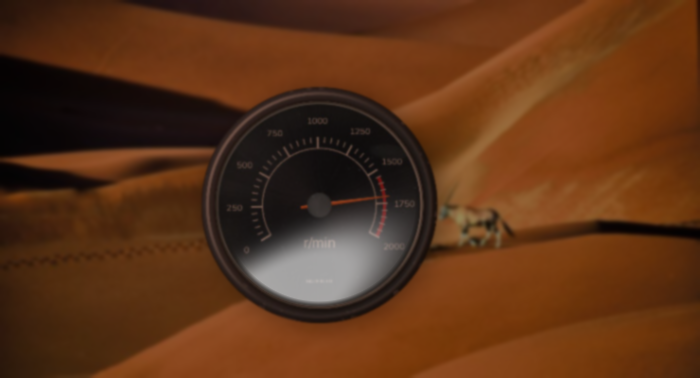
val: 1700
